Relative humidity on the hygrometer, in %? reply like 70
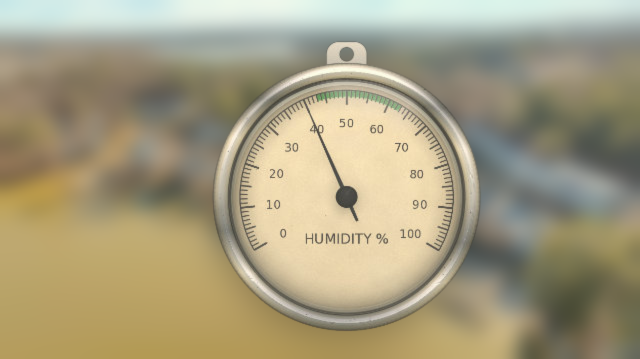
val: 40
